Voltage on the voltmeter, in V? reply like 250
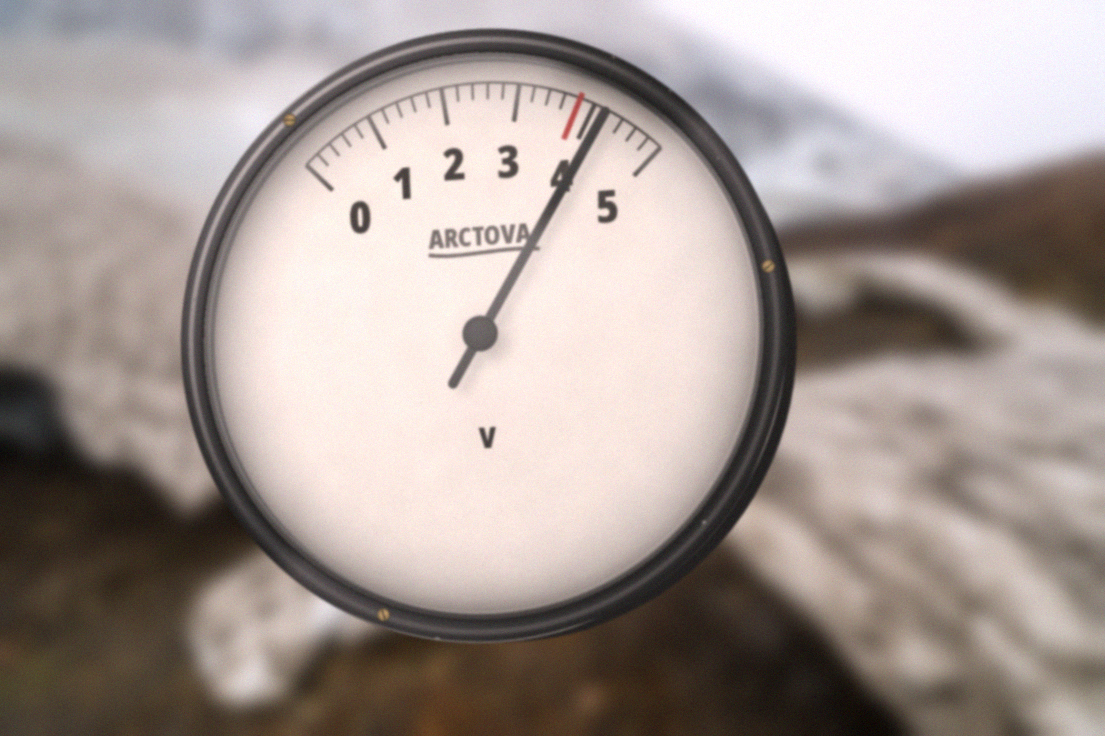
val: 4.2
